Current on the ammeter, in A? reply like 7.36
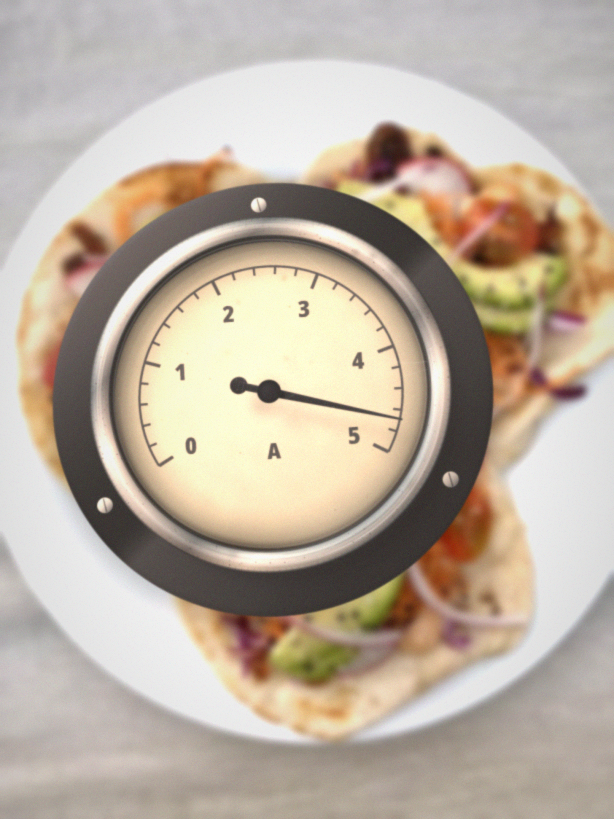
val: 4.7
